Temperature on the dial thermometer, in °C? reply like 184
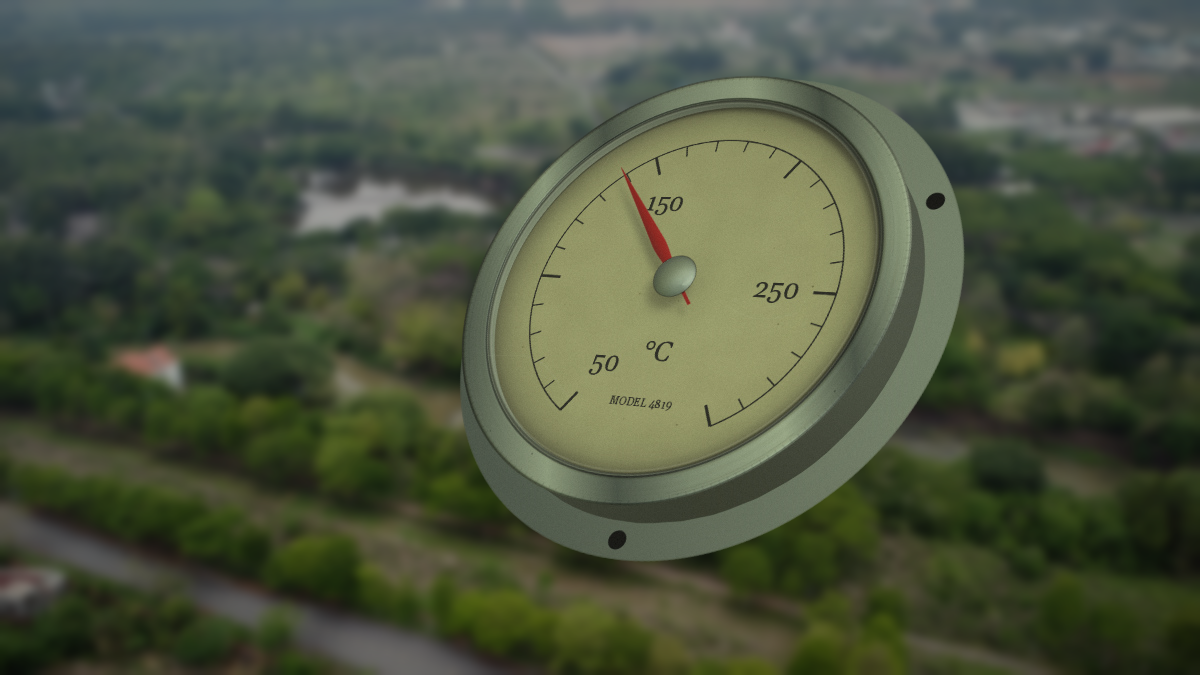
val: 140
